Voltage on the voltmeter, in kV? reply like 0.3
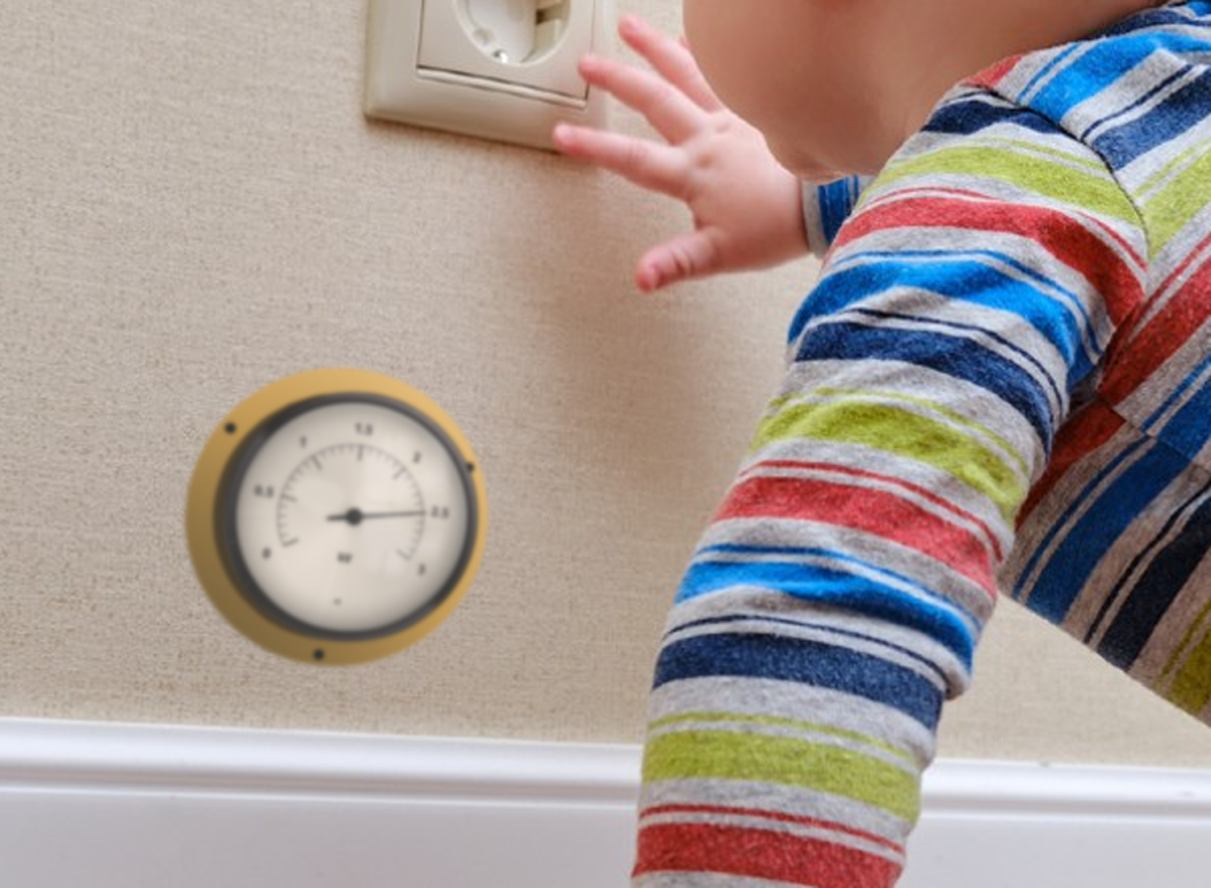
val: 2.5
